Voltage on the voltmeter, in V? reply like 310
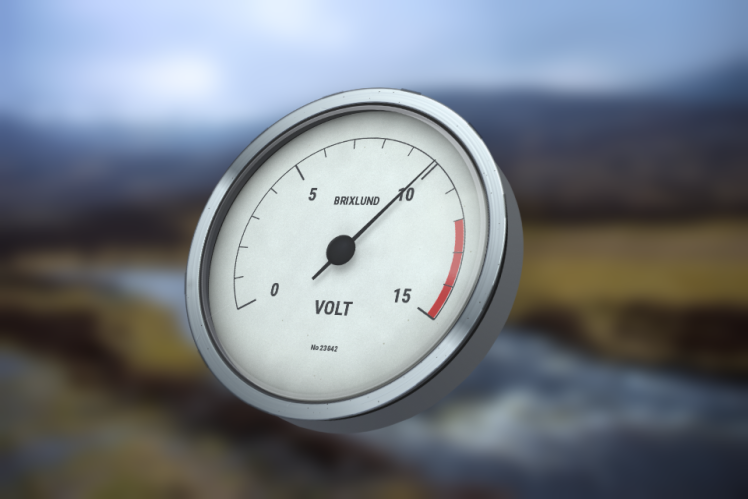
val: 10
